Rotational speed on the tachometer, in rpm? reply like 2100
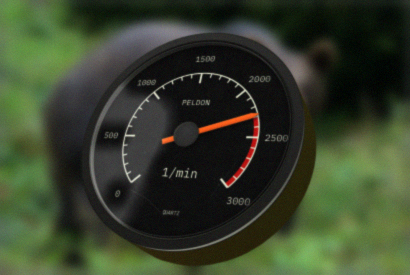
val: 2300
